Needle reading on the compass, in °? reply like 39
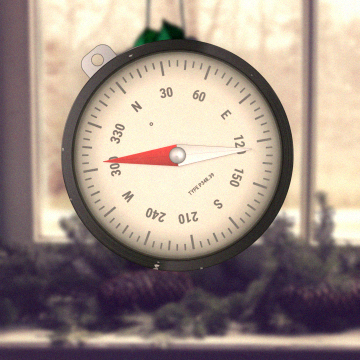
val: 305
